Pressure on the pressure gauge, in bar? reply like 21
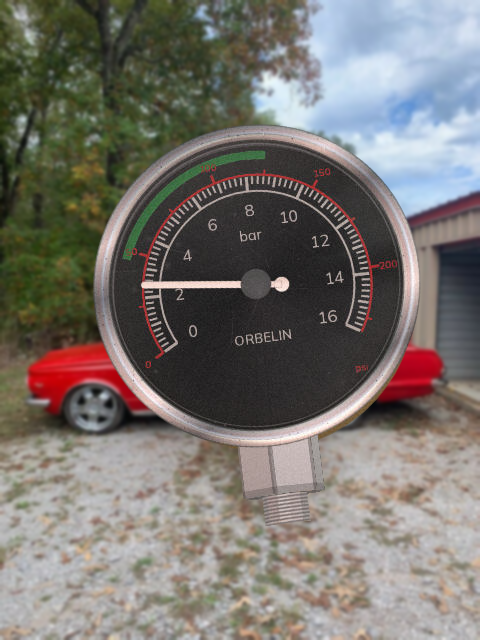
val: 2.4
